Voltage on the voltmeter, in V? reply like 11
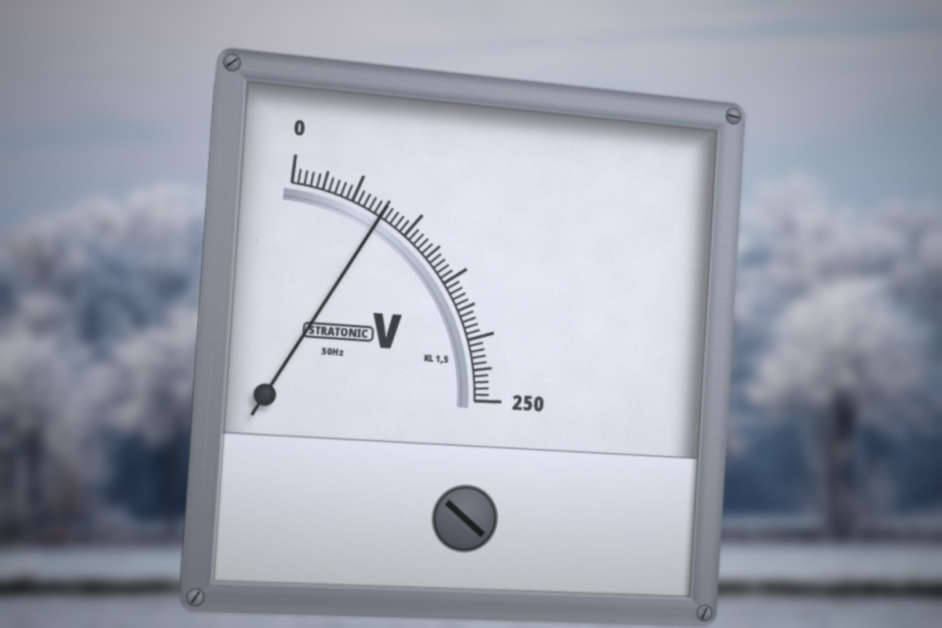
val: 75
